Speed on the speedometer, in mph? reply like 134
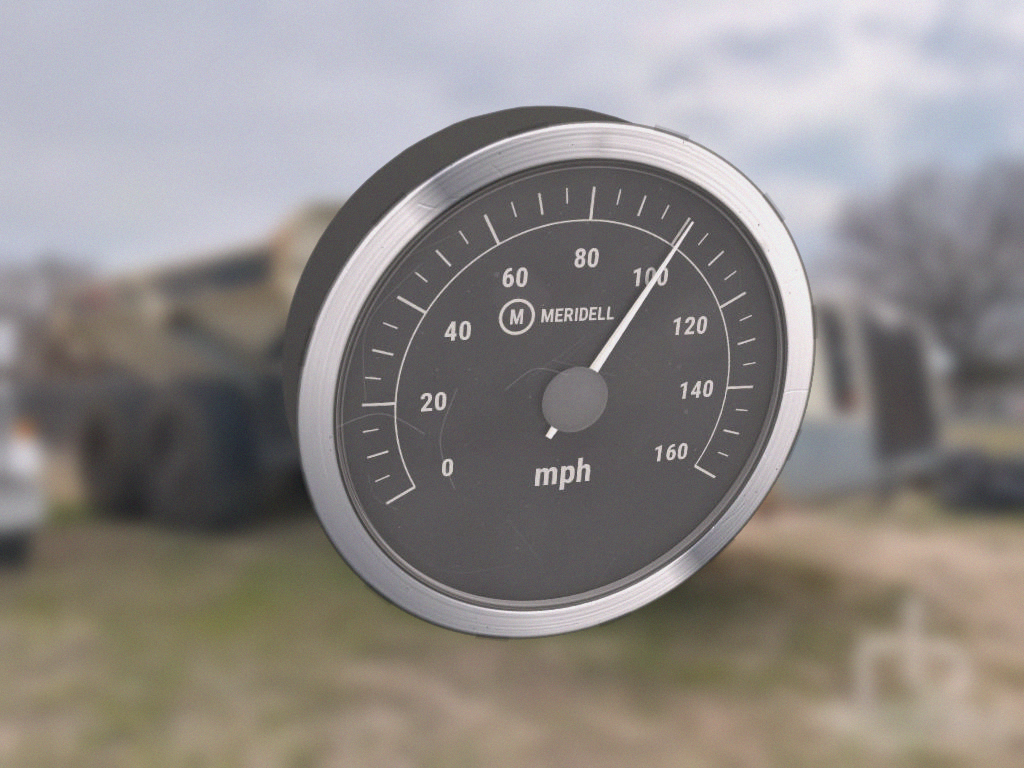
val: 100
